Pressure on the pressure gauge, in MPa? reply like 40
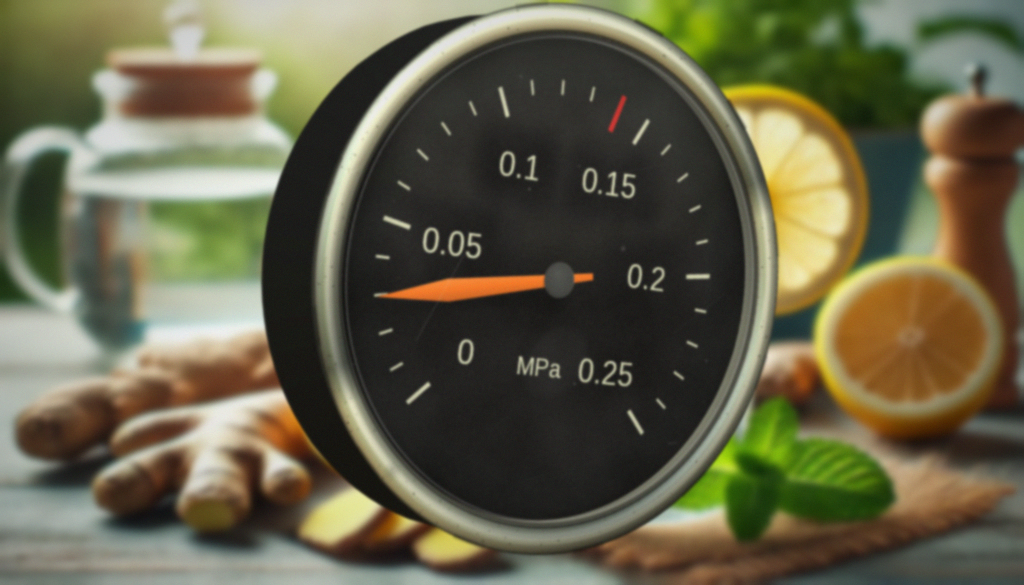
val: 0.03
